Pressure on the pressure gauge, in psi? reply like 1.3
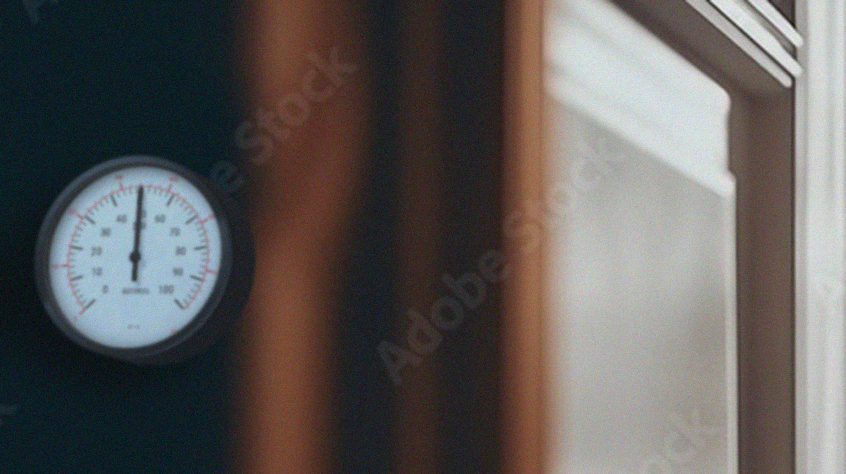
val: 50
